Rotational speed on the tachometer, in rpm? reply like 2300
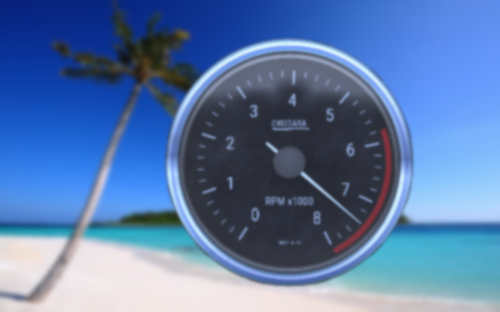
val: 7400
